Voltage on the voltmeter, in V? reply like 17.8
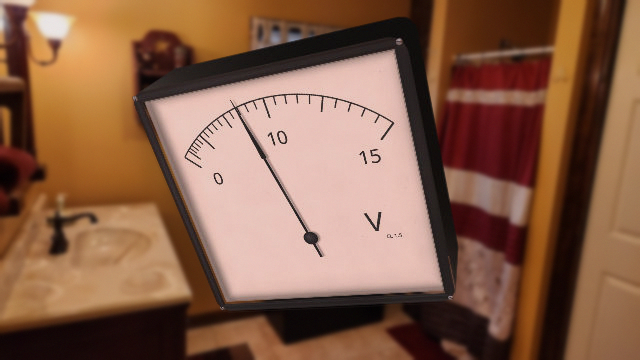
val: 8.5
